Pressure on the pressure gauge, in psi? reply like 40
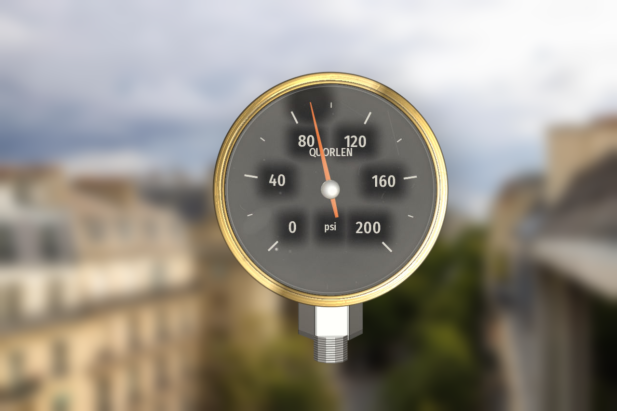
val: 90
